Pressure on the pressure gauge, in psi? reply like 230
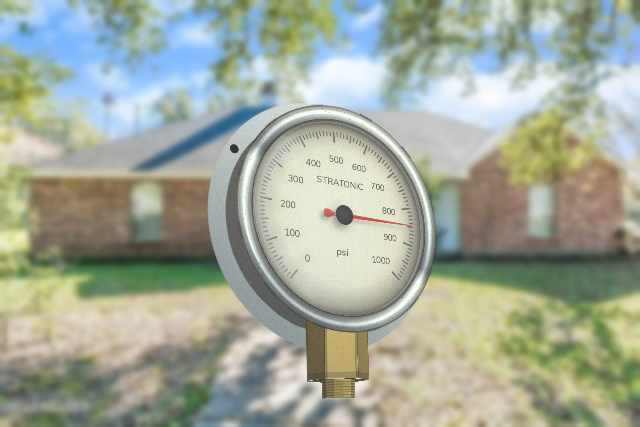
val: 850
